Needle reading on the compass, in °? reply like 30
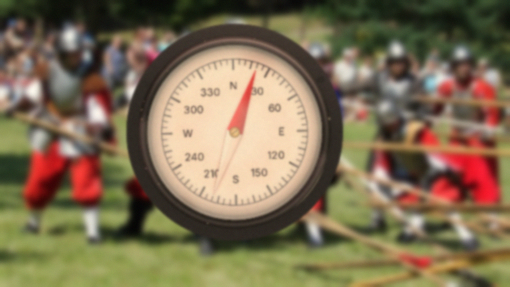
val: 20
